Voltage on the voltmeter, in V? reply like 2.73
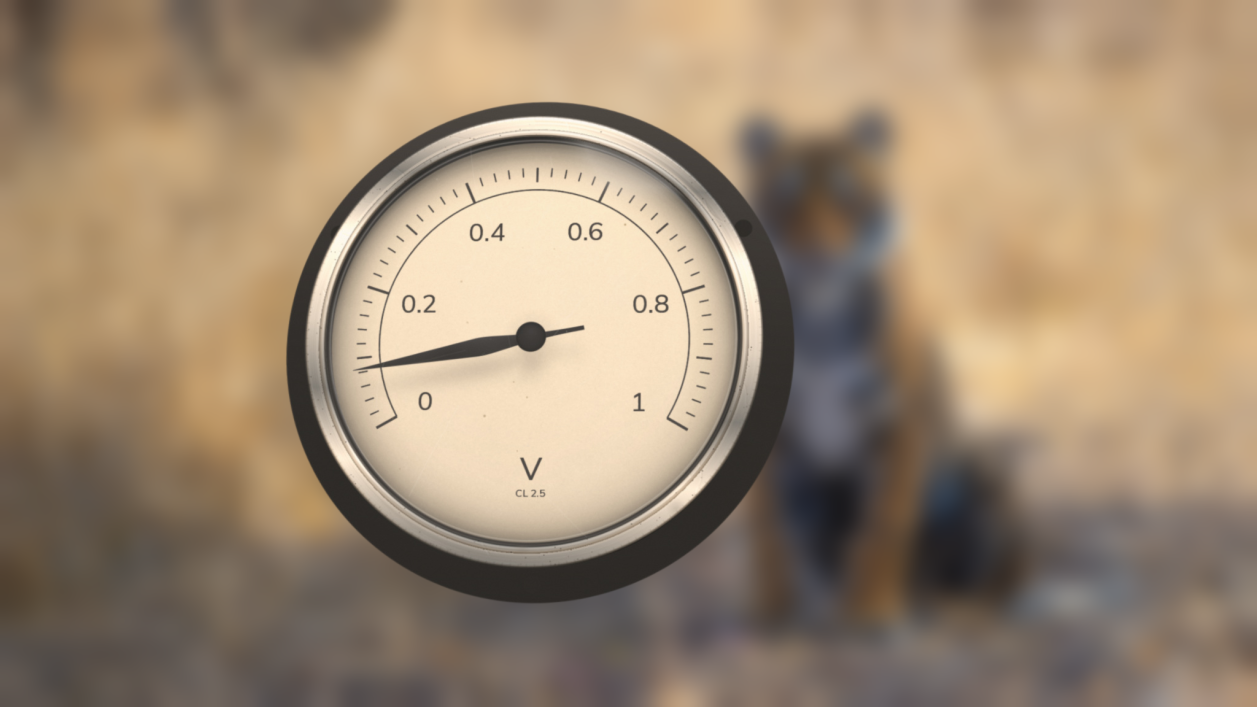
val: 0.08
